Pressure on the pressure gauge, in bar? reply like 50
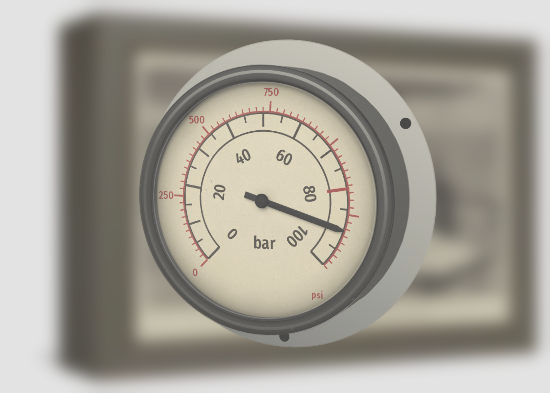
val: 90
